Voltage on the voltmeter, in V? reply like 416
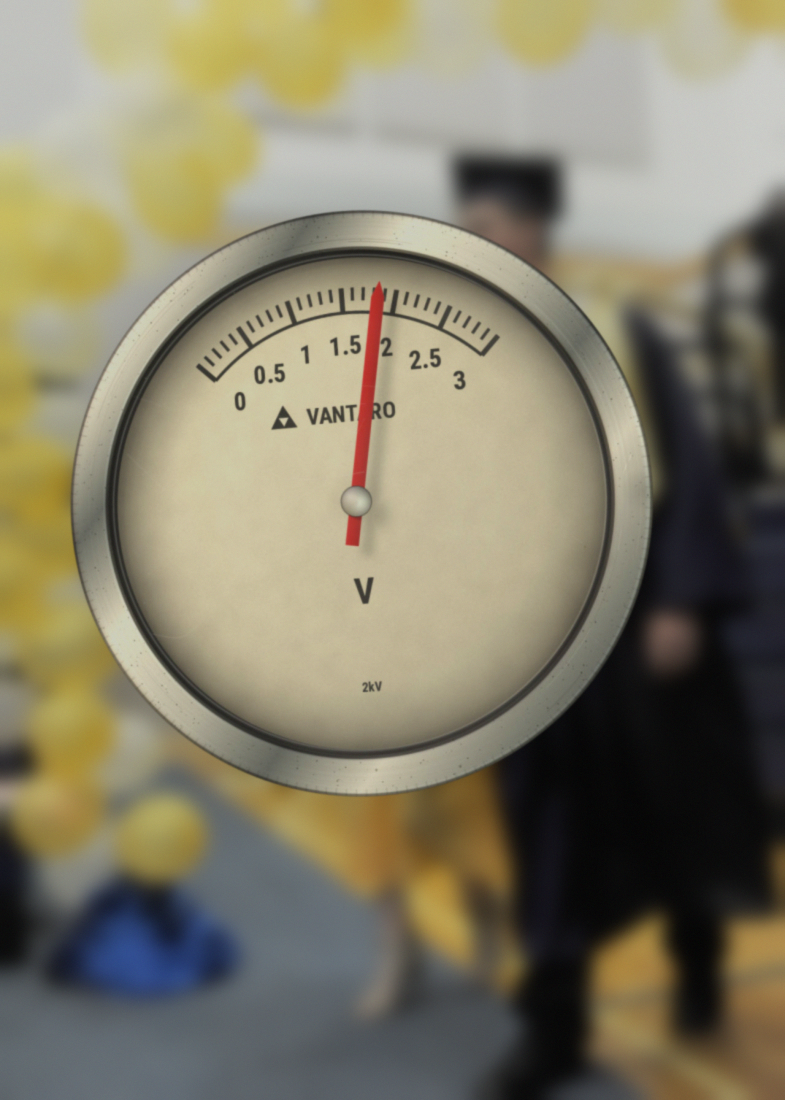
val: 1.85
